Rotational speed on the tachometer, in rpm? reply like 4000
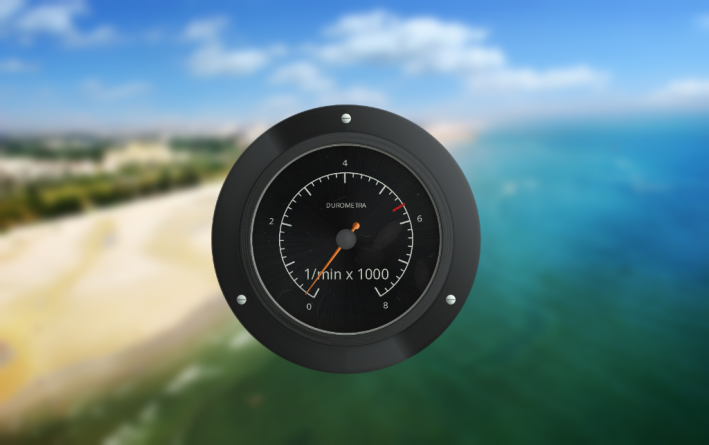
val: 200
